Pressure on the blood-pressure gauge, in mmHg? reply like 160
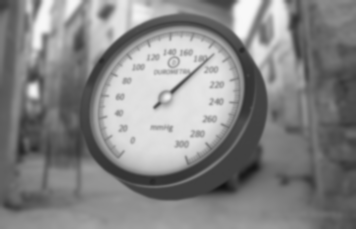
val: 190
